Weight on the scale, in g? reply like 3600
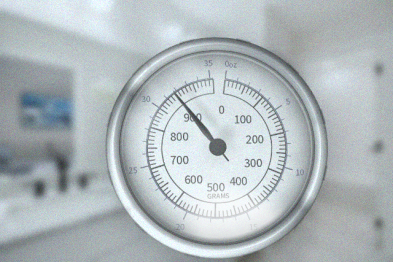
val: 900
